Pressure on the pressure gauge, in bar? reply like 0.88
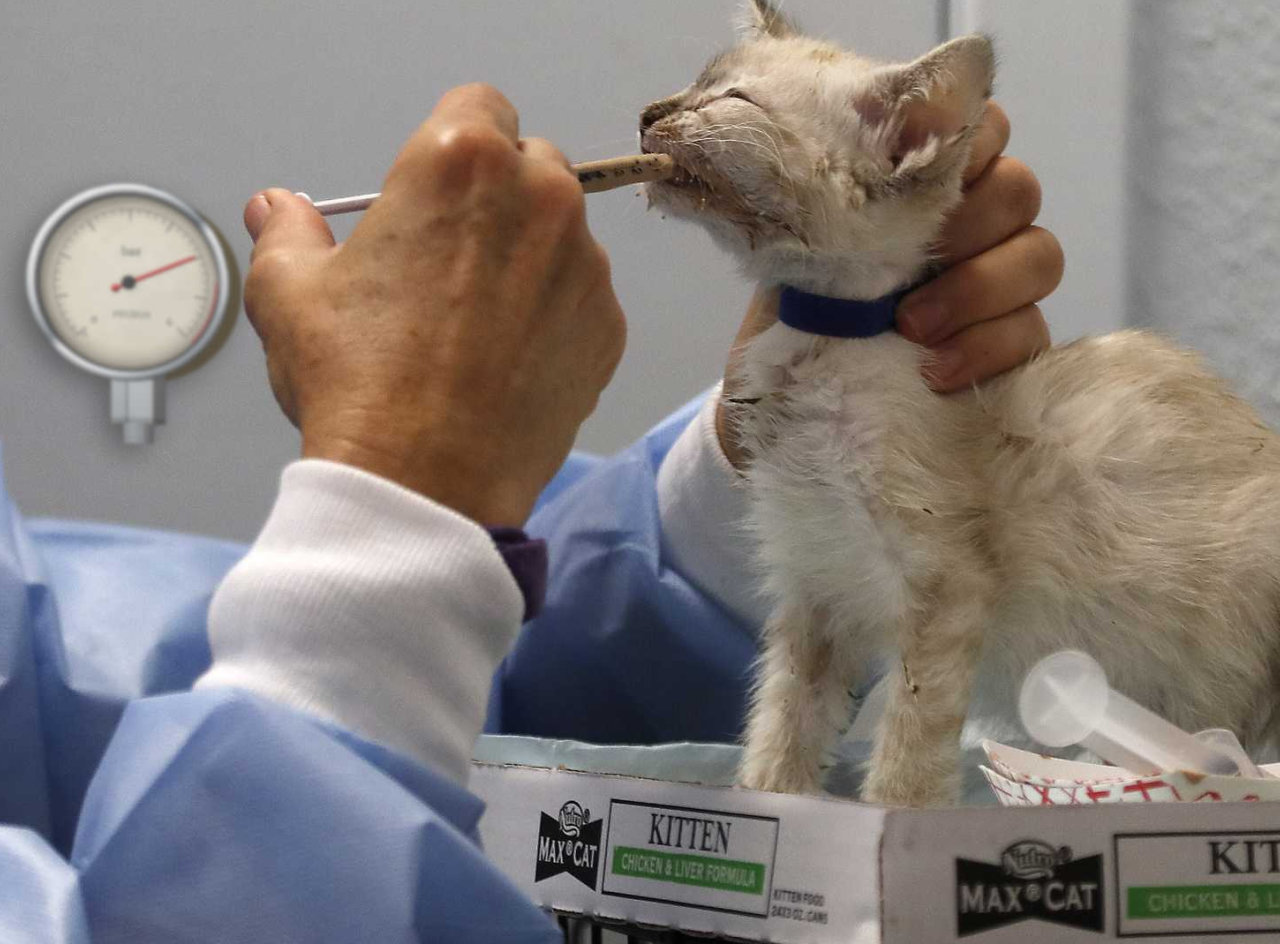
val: 3
